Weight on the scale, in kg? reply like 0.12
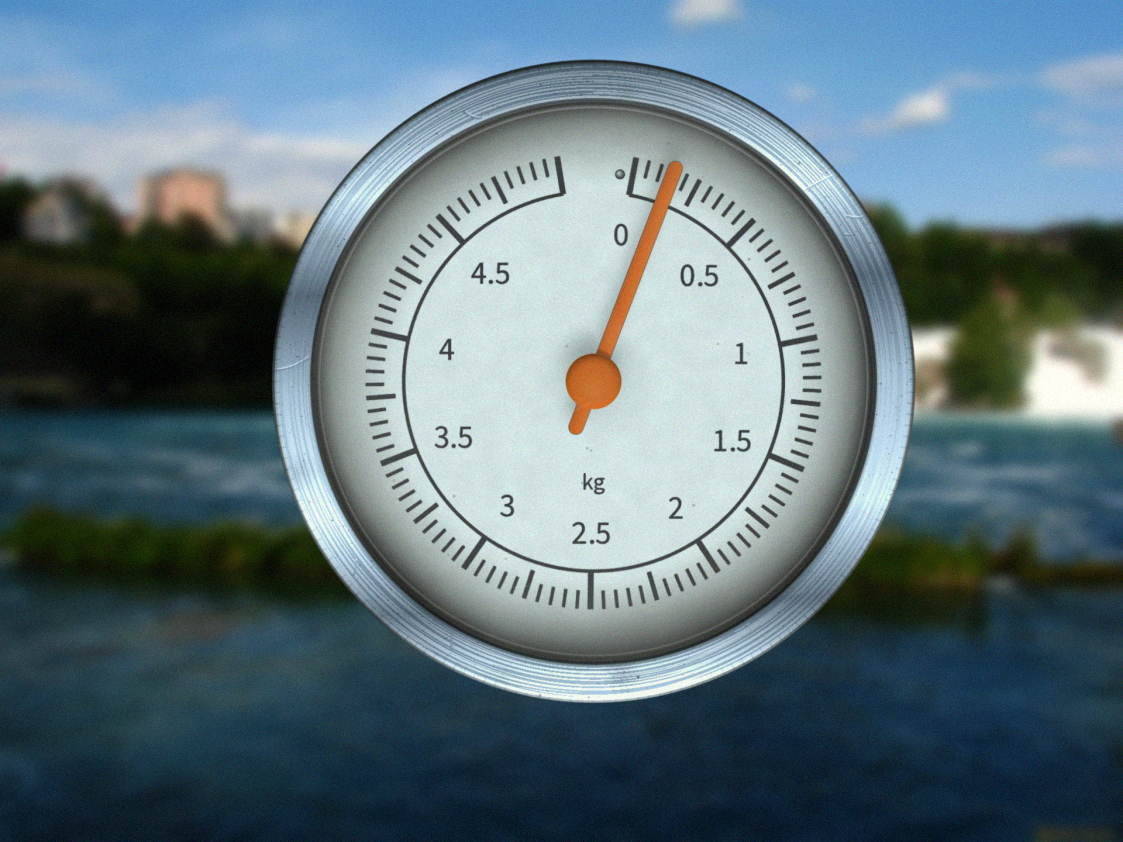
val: 0.15
